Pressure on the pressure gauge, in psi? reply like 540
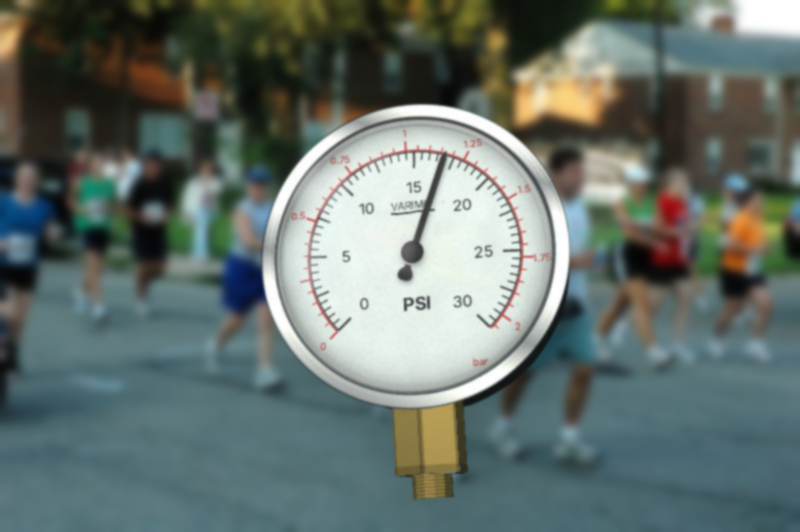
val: 17
